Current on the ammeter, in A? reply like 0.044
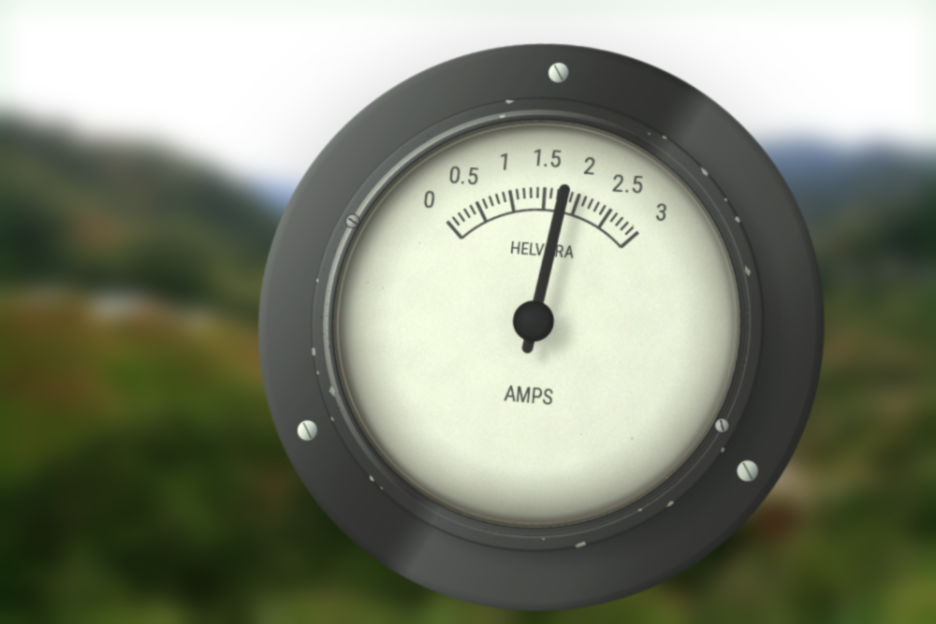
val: 1.8
